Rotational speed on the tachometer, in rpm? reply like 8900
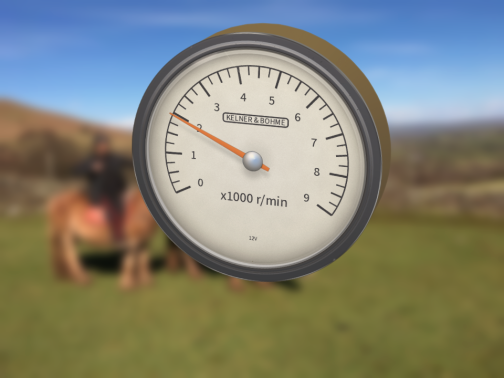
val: 2000
